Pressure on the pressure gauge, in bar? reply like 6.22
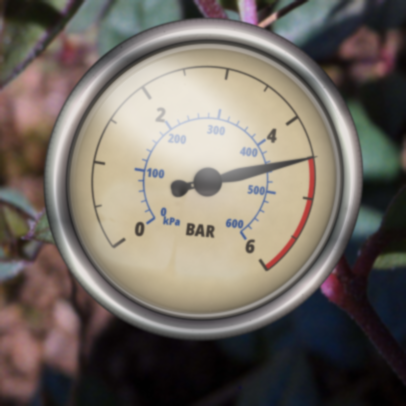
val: 4.5
